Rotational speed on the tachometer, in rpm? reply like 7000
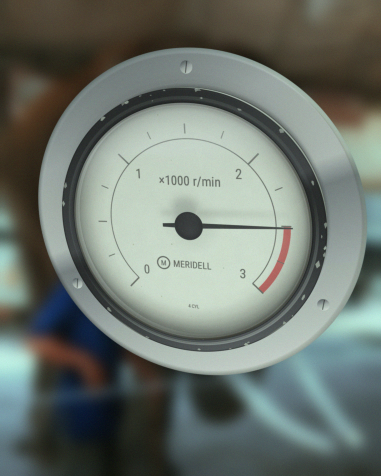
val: 2500
